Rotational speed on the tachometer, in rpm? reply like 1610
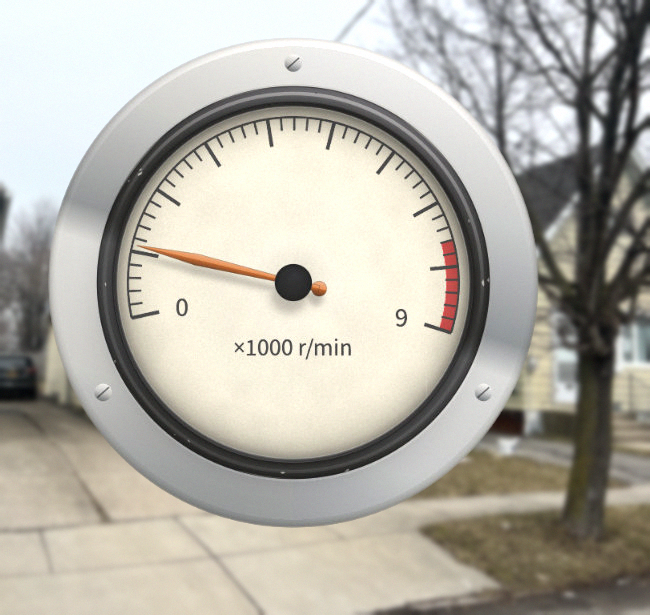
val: 1100
